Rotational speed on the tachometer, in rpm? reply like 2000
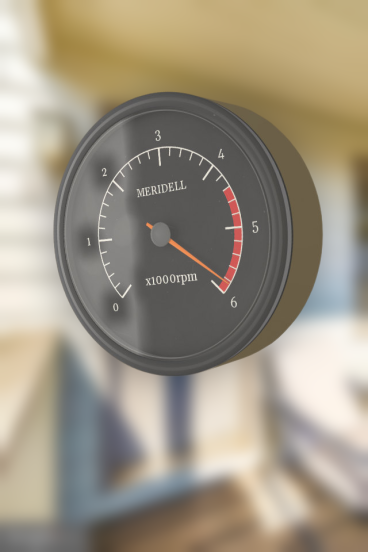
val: 5800
